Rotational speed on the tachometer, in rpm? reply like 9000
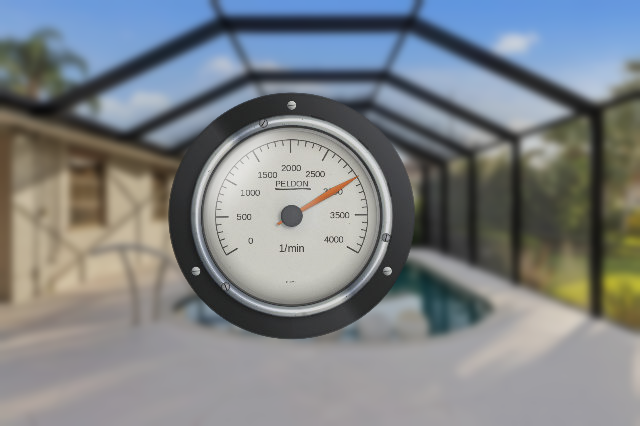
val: 3000
